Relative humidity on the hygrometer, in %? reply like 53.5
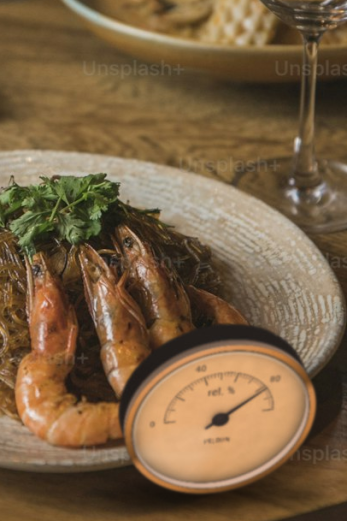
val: 80
